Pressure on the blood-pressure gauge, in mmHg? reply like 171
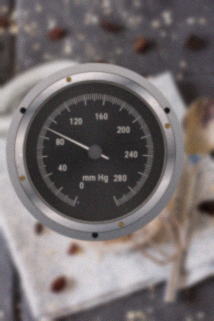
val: 90
